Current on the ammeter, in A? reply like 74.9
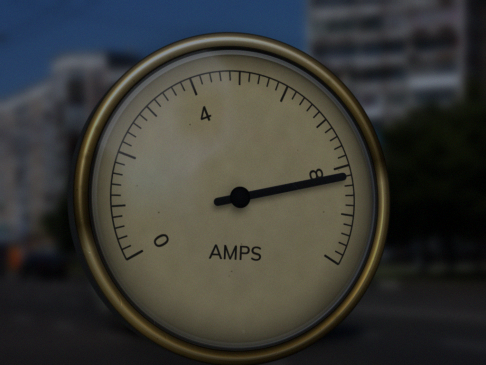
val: 8.2
